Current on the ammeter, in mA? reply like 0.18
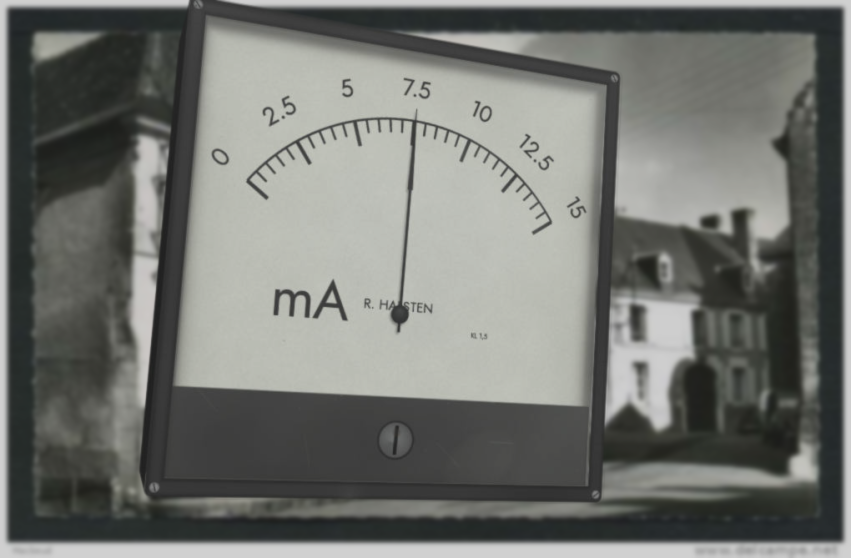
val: 7.5
